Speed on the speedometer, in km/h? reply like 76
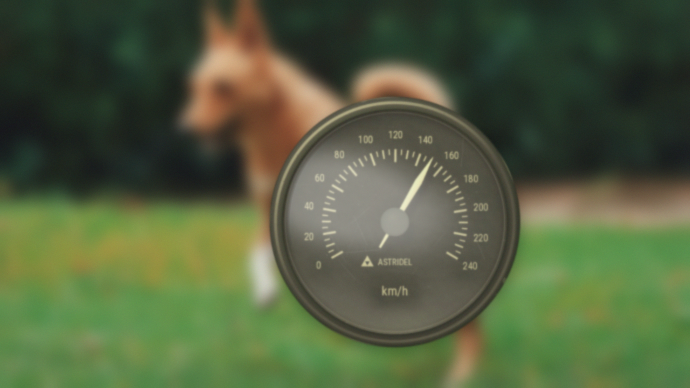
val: 150
